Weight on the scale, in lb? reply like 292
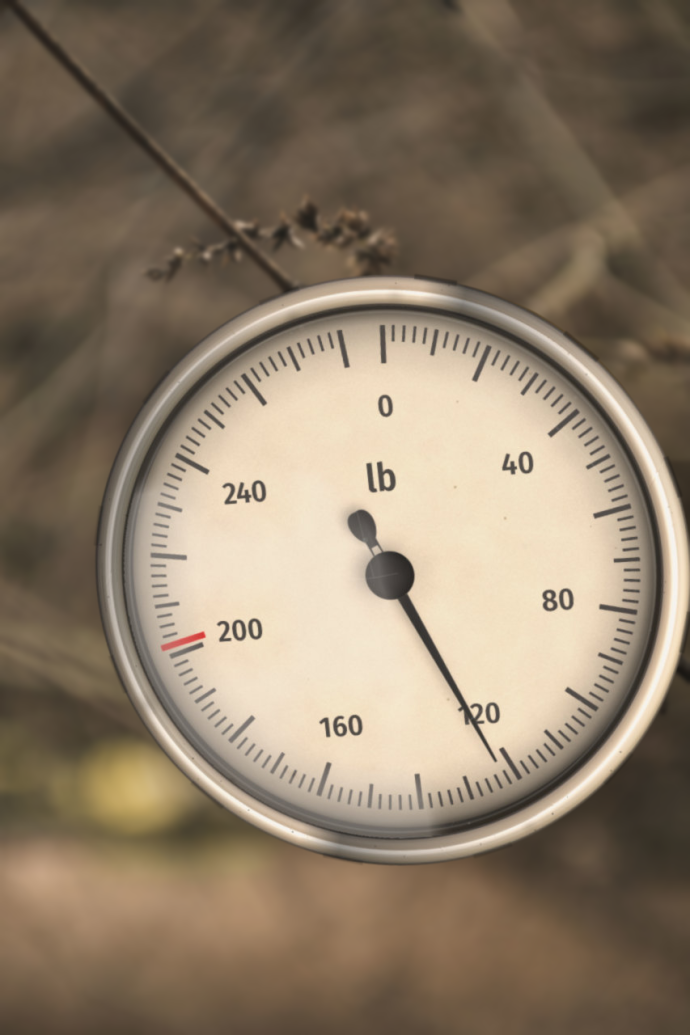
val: 122
